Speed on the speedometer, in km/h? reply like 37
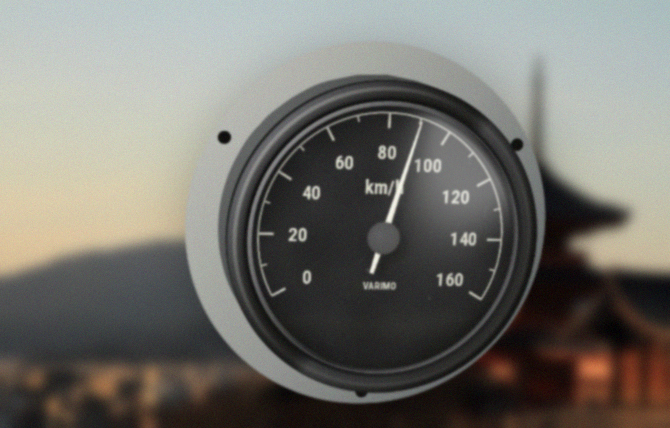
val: 90
